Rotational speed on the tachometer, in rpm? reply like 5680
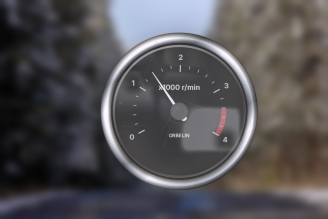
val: 1400
